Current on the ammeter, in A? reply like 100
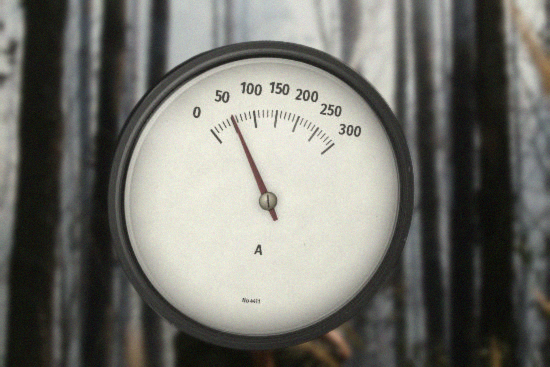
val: 50
